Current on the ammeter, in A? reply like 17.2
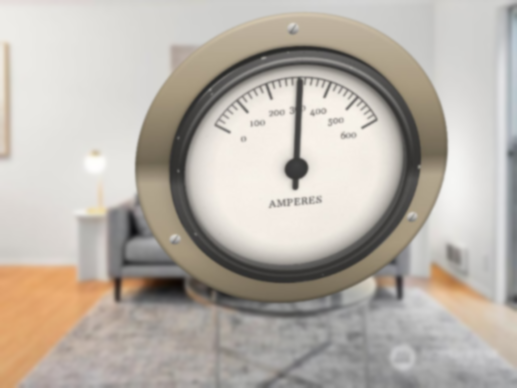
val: 300
